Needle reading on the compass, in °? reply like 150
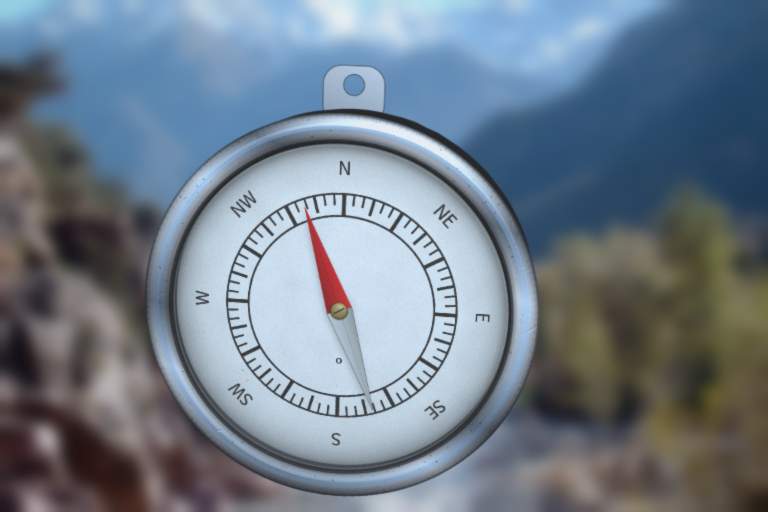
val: 340
